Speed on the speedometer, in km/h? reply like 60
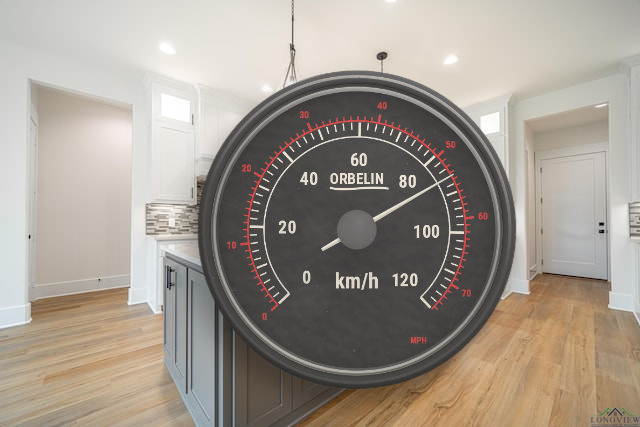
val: 86
